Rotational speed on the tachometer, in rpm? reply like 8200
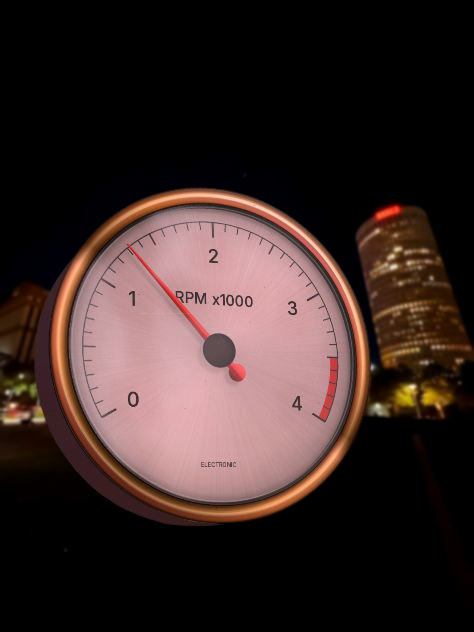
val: 1300
